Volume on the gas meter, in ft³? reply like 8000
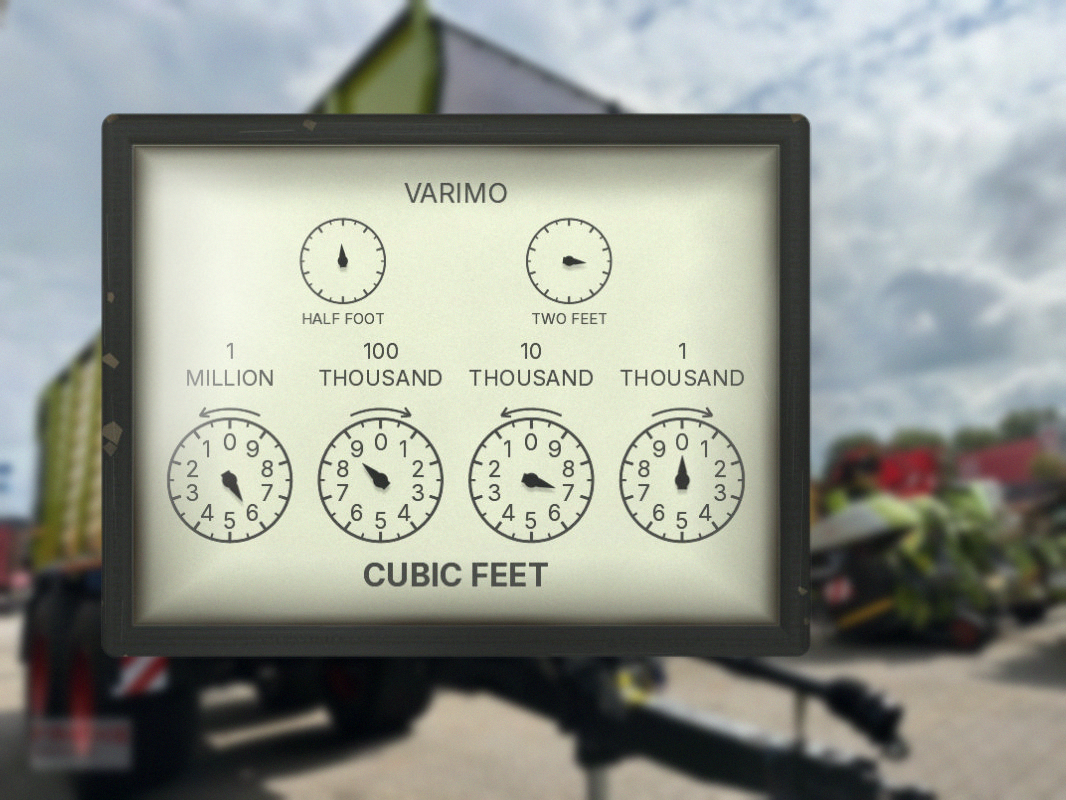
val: 587000
